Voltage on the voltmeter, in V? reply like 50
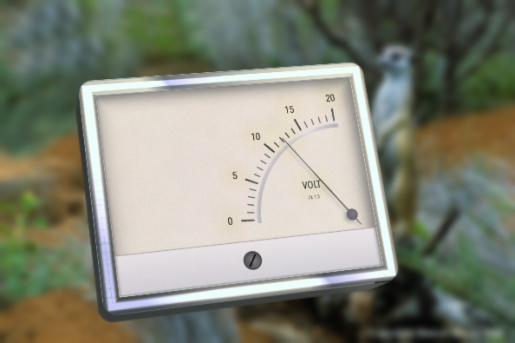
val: 12
